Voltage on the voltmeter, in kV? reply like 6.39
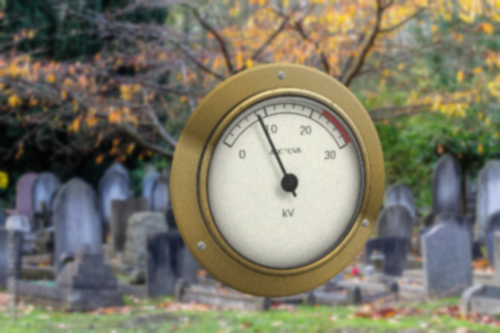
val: 8
